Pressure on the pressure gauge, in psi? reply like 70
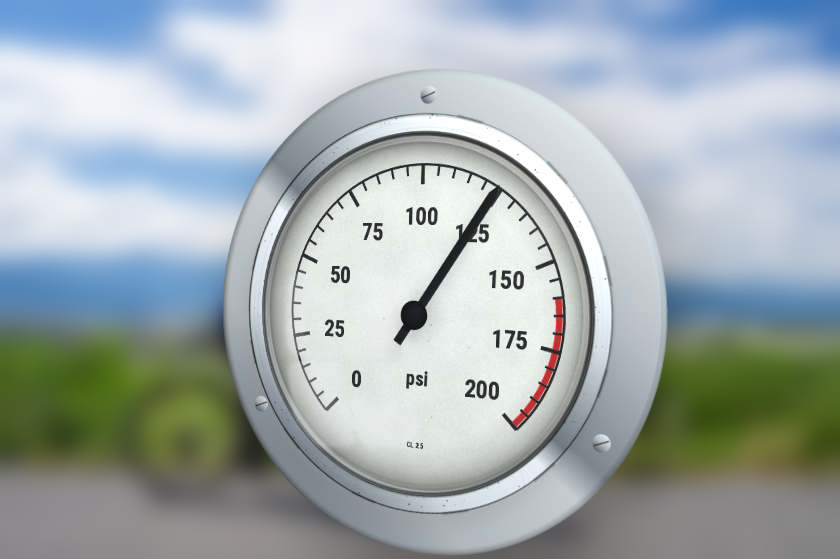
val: 125
